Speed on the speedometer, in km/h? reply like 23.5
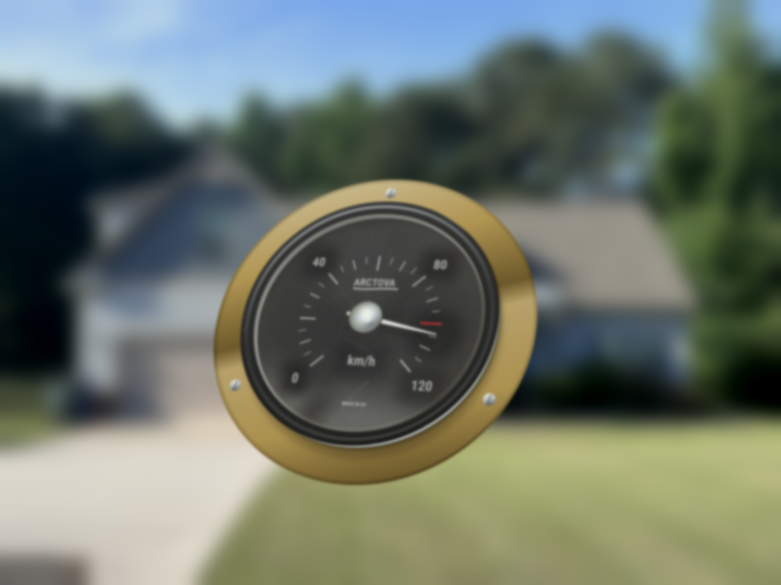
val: 105
